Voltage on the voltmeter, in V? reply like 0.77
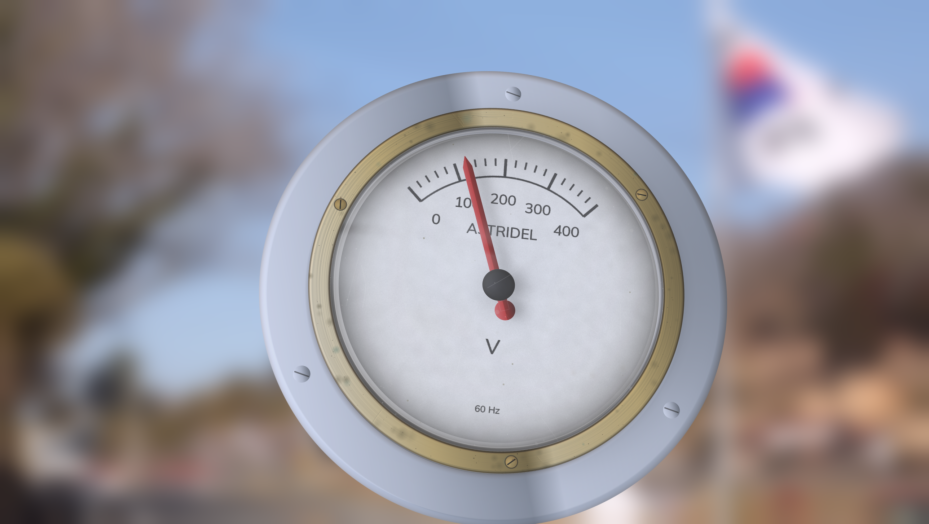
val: 120
